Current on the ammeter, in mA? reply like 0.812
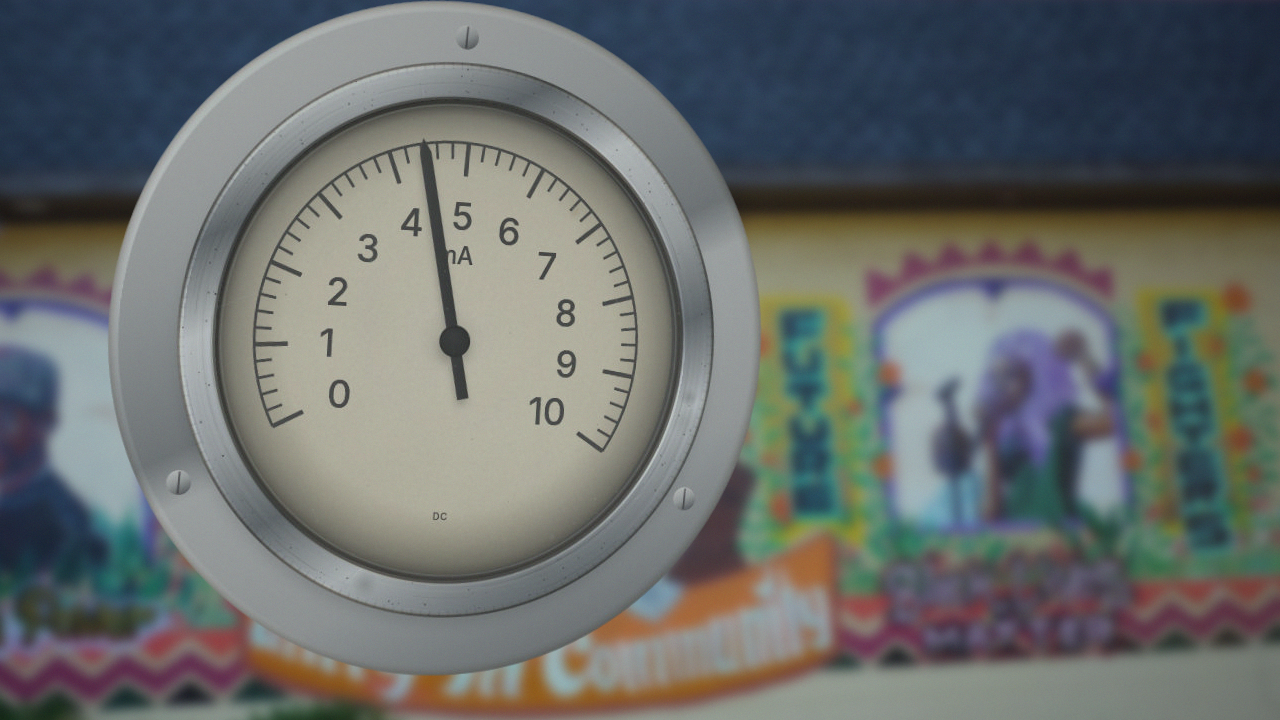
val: 4.4
